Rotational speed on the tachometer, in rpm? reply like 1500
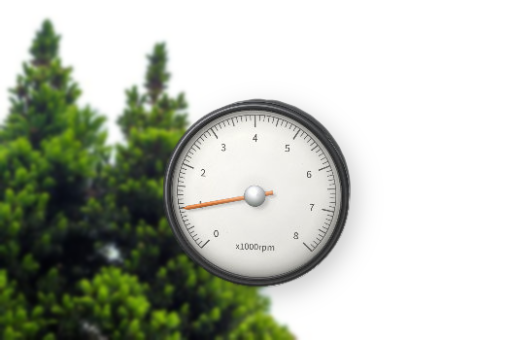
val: 1000
